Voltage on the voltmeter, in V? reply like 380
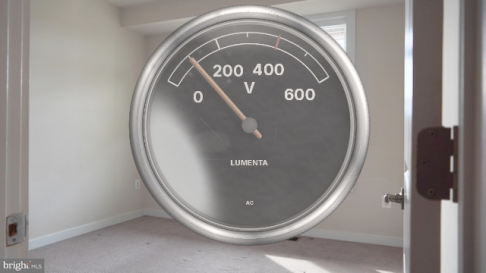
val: 100
